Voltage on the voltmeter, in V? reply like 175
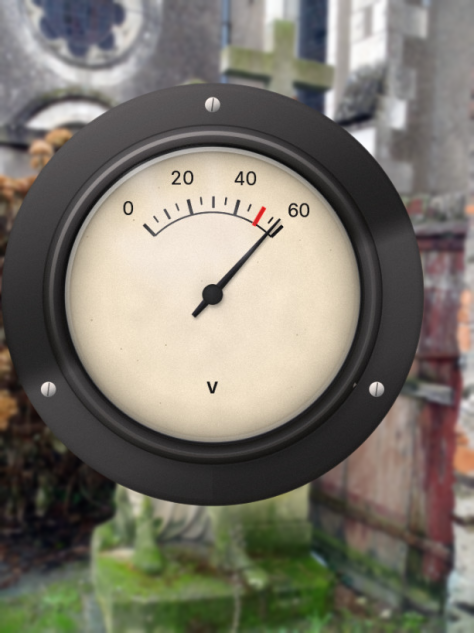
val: 57.5
